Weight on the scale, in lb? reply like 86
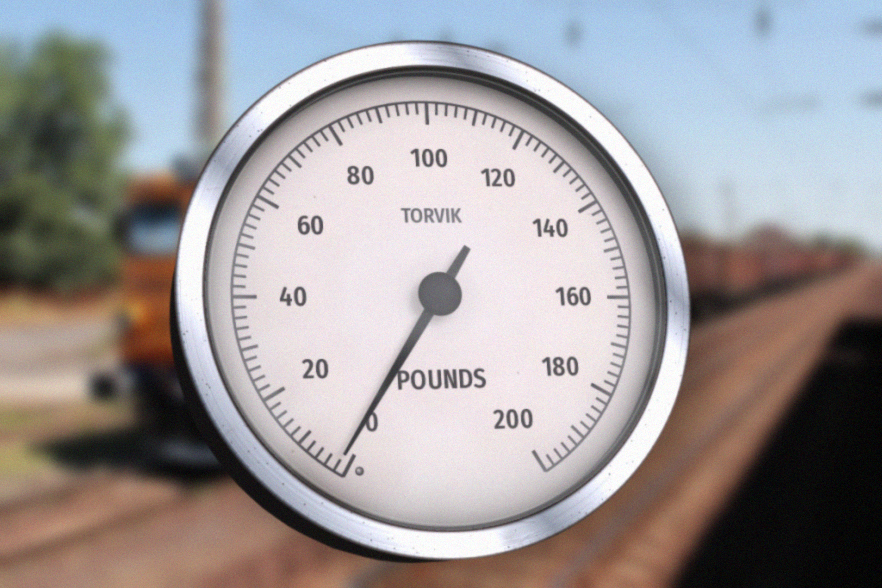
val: 2
